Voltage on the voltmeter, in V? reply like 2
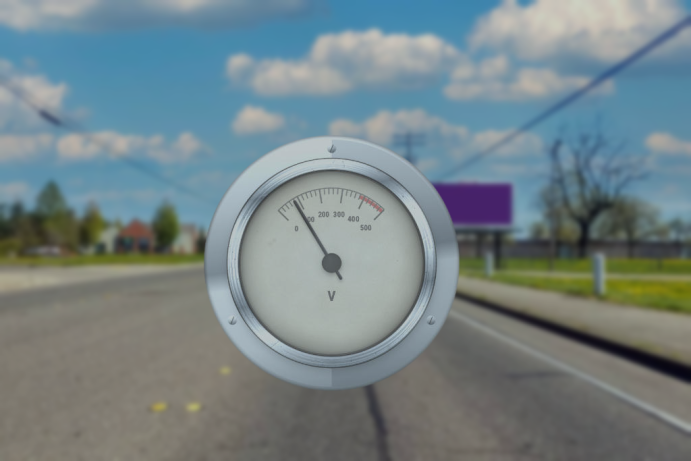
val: 80
